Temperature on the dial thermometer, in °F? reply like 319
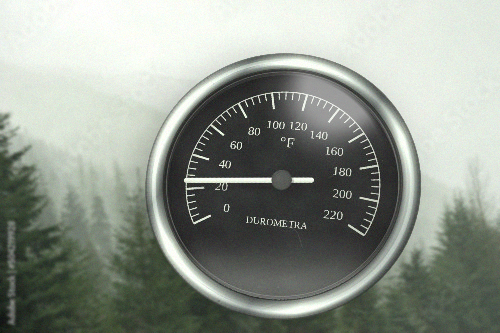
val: 24
